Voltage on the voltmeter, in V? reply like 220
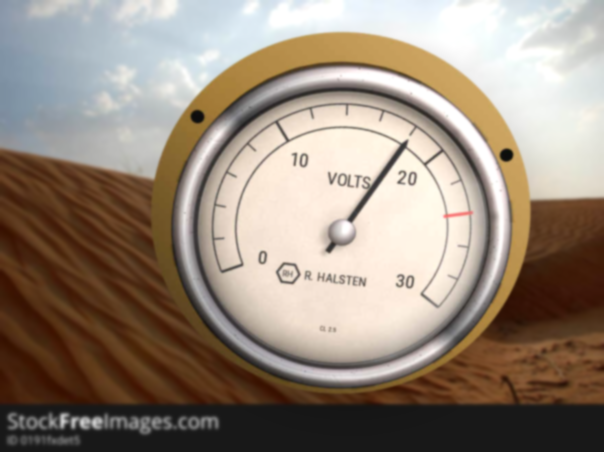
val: 18
